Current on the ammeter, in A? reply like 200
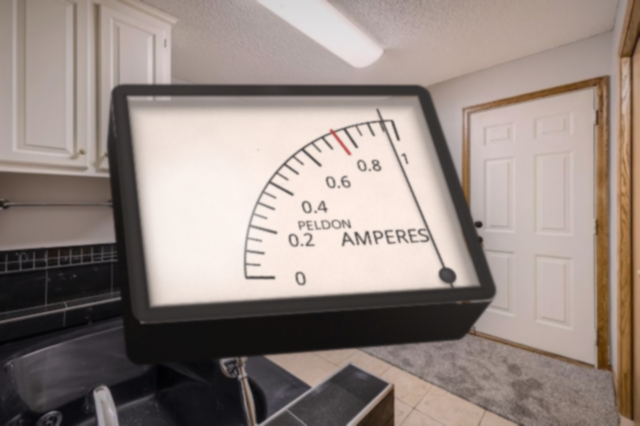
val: 0.95
